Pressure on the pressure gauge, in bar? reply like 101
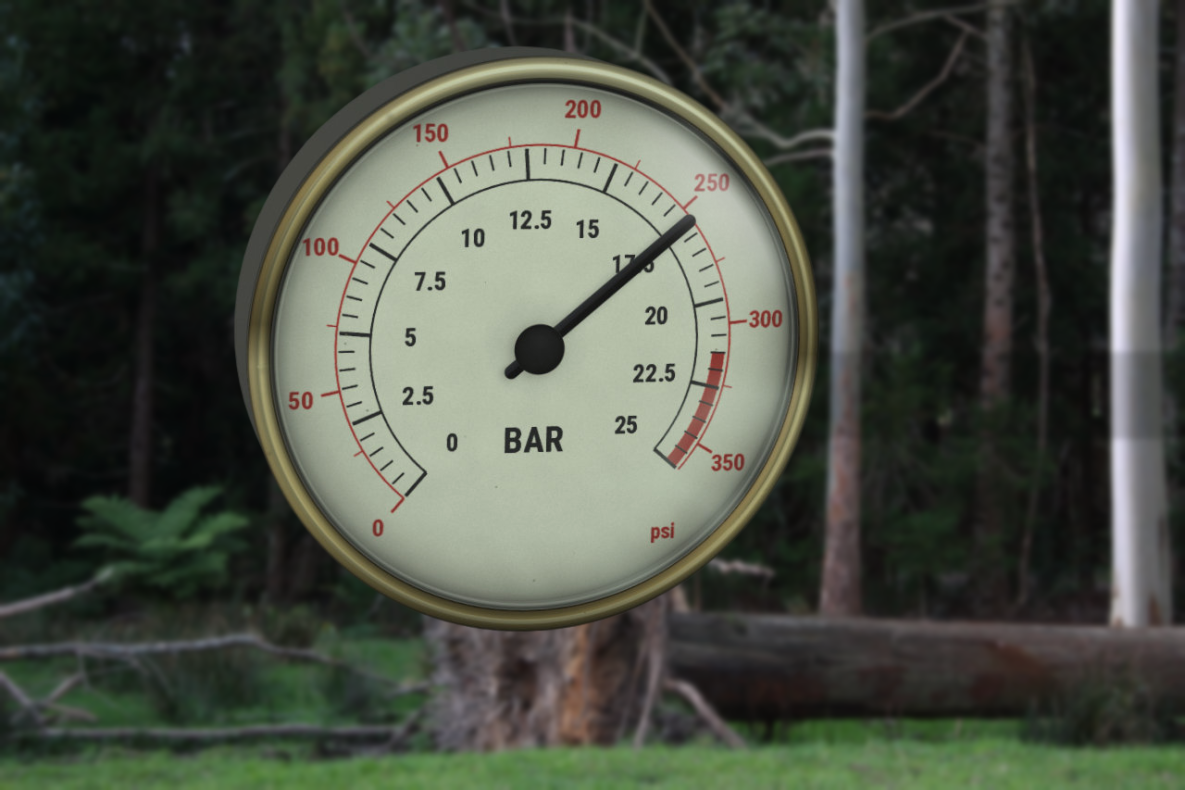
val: 17.5
